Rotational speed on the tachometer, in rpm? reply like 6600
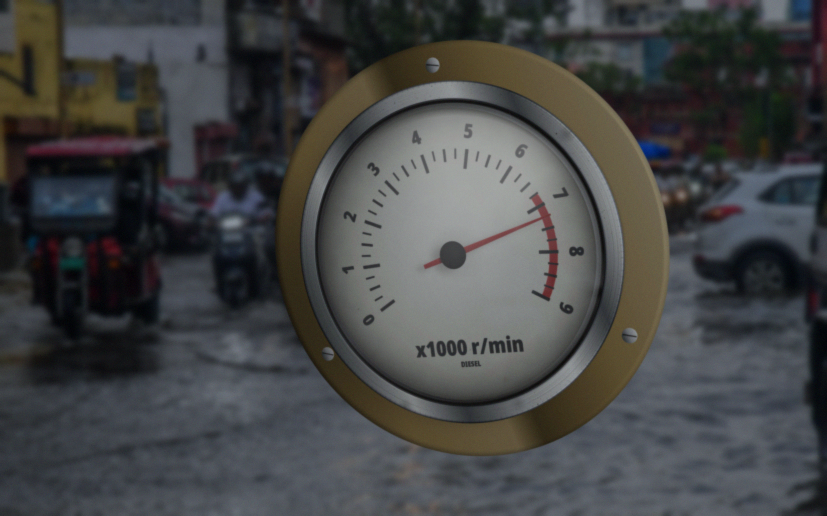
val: 7250
